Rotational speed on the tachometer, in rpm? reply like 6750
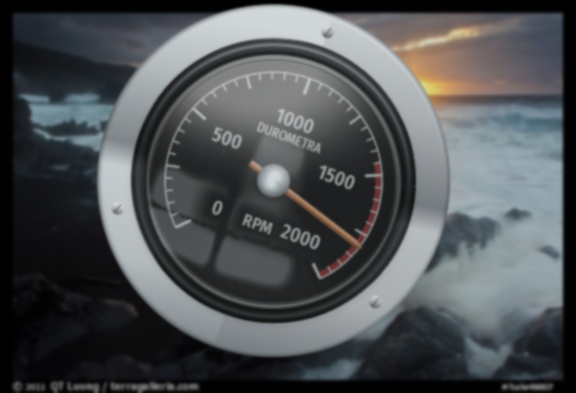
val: 1800
